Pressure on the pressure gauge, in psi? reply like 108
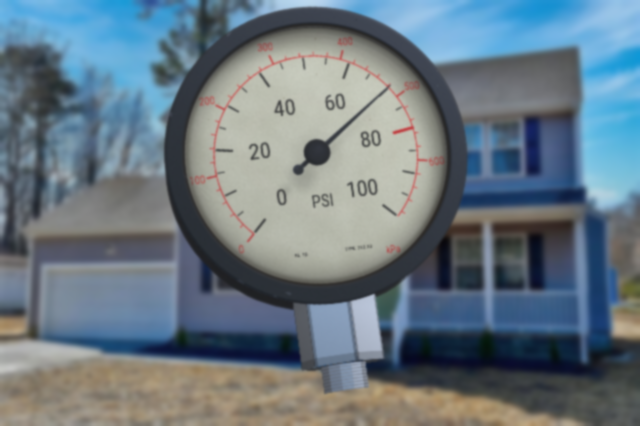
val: 70
